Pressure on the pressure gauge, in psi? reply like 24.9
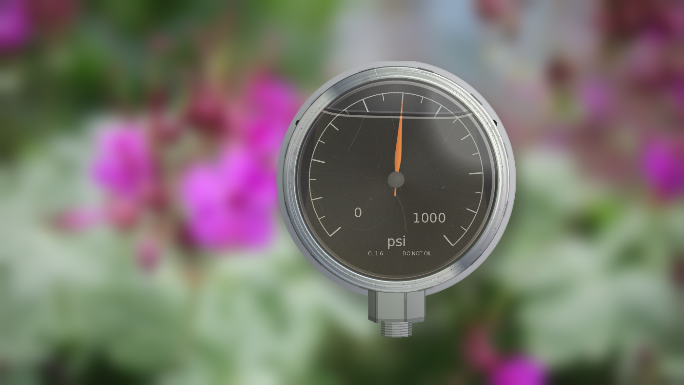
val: 500
